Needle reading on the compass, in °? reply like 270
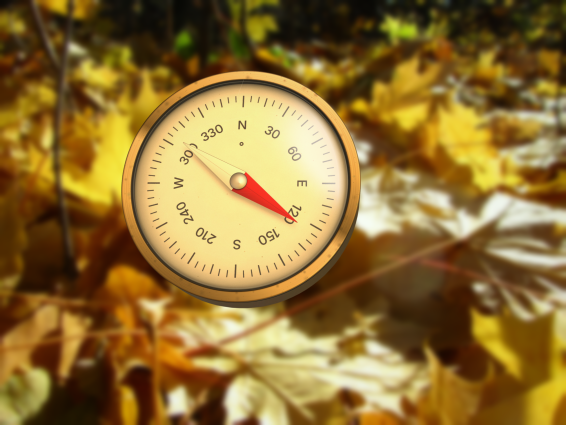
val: 125
